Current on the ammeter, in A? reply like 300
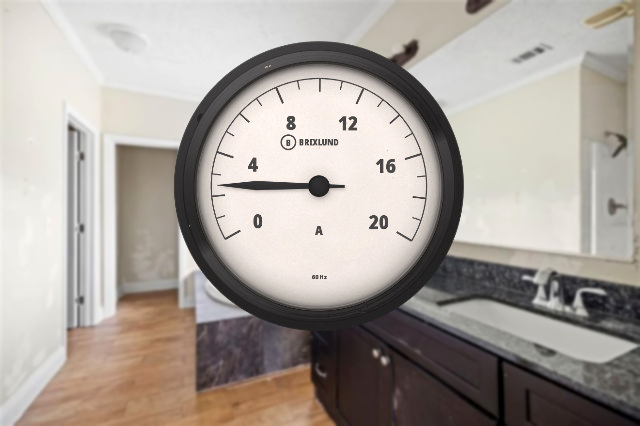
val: 2.5
